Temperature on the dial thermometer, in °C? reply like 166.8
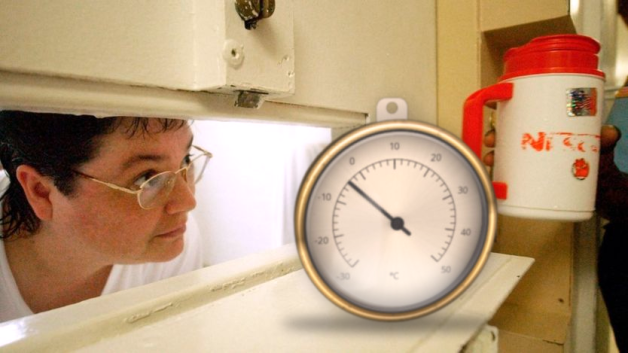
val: -4
